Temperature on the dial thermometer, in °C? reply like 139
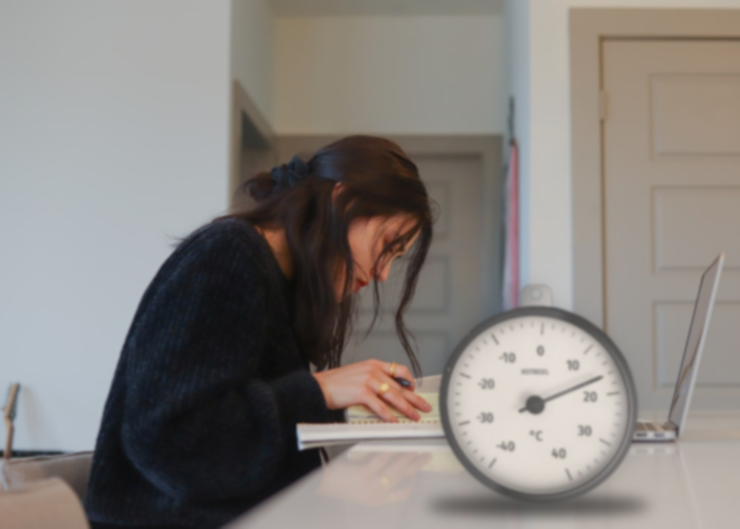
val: 16
